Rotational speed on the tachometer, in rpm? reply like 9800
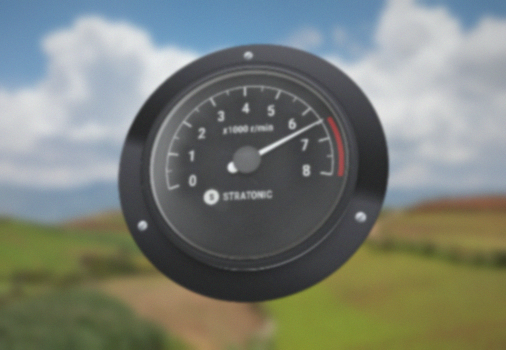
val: 6500
